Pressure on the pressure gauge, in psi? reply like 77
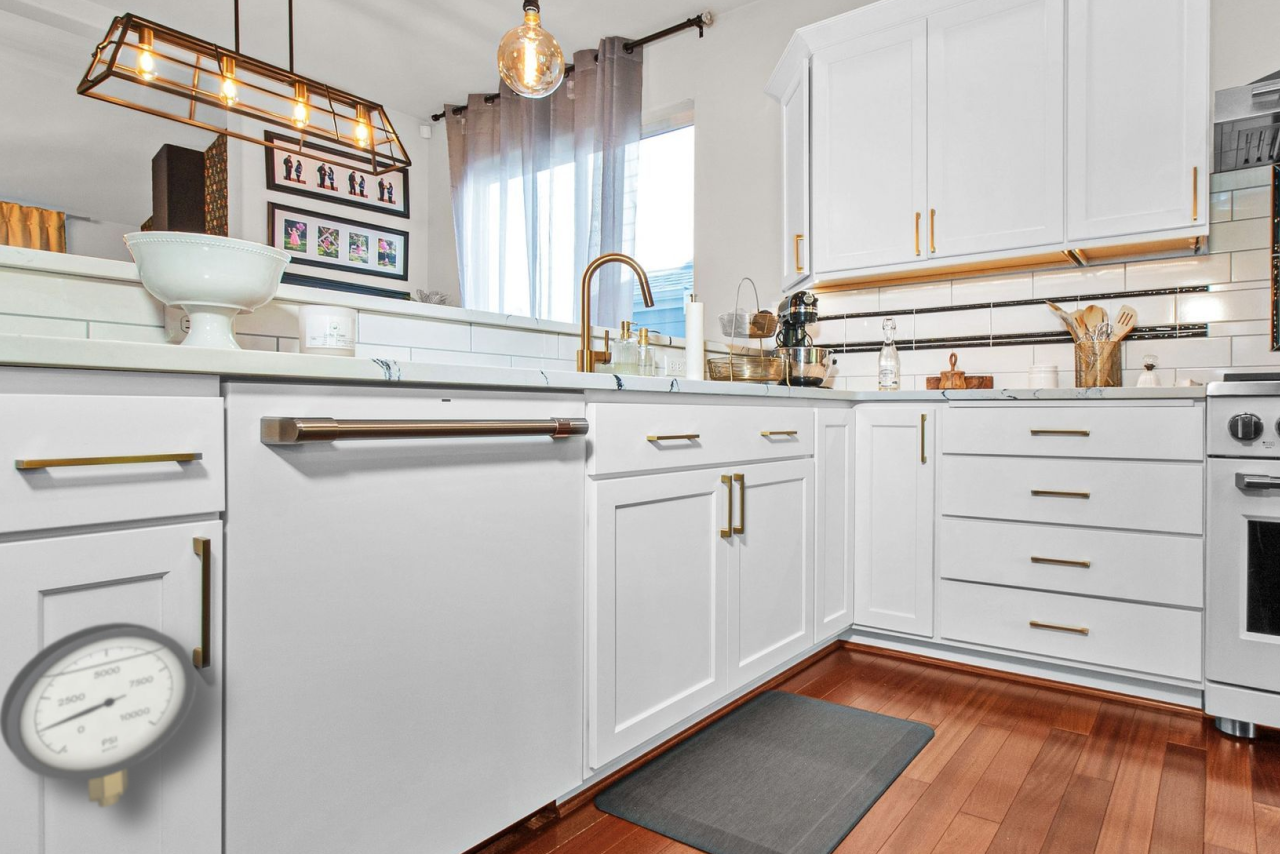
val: 1250
